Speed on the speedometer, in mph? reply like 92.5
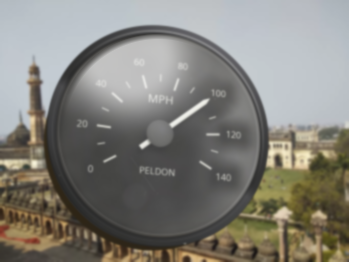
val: 100
